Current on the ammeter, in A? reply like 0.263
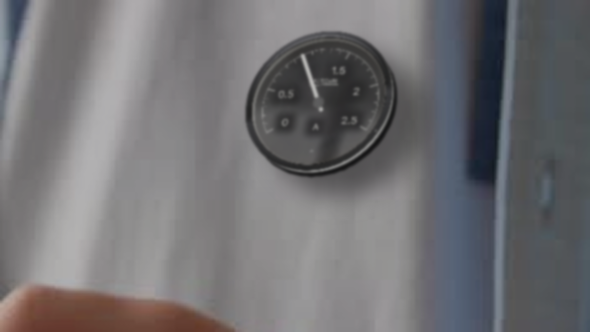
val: 1
